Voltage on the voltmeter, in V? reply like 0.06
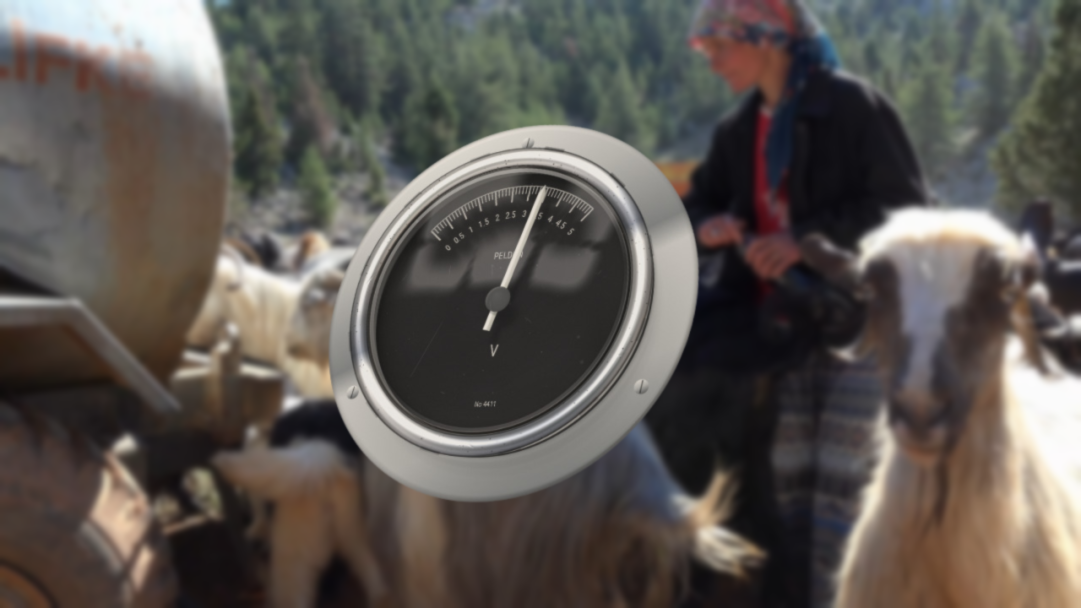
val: 3.5
